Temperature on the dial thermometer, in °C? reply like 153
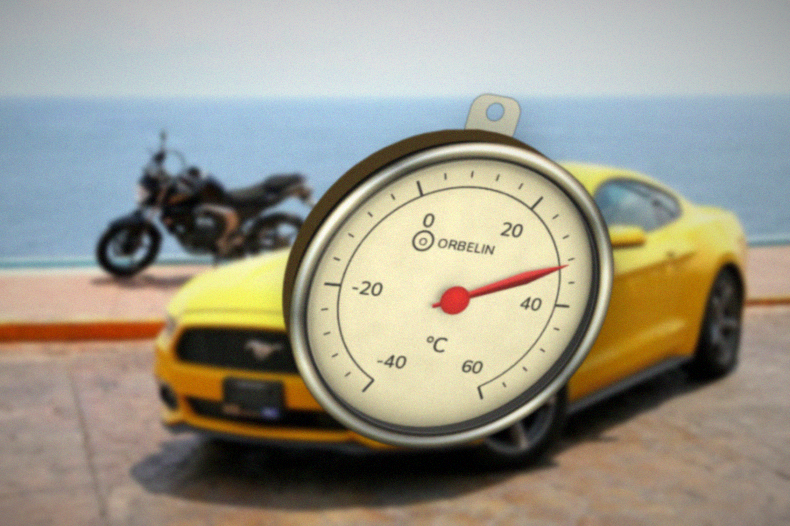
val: 32
